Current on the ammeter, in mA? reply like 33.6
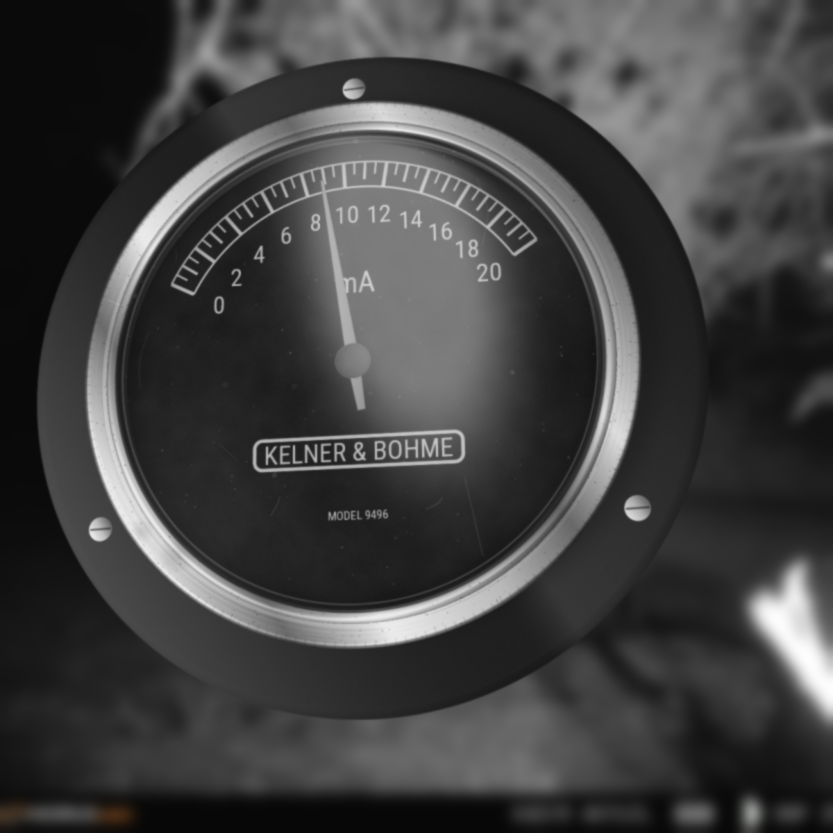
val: 9
